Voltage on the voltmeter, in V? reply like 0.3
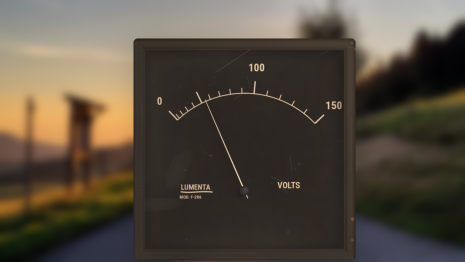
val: 55
